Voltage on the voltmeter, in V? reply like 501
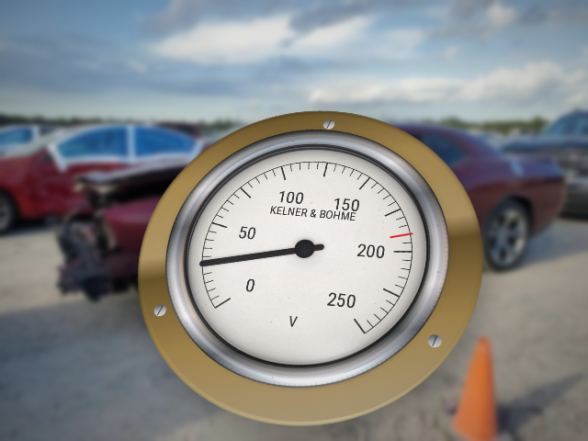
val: 25
